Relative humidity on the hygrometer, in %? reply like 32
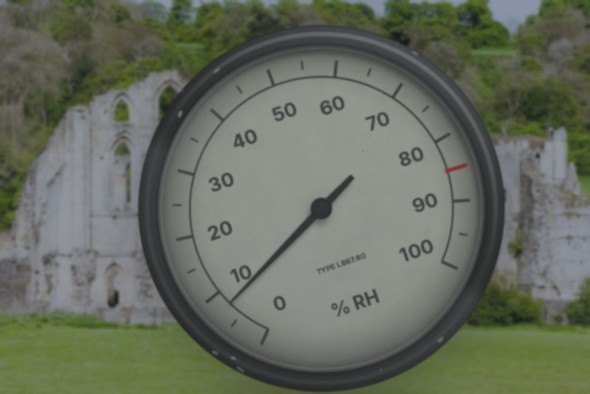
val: 7.5
